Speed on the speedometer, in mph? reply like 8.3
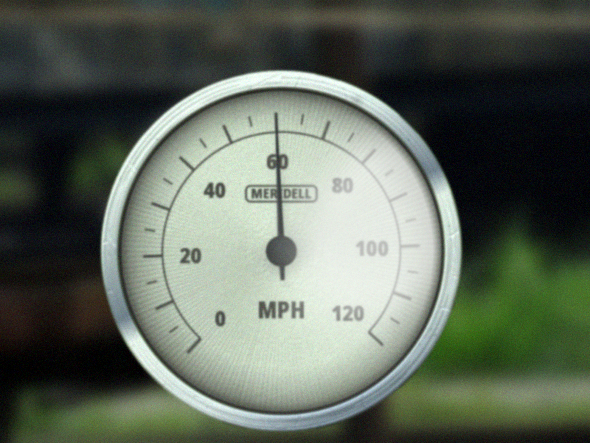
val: 60
